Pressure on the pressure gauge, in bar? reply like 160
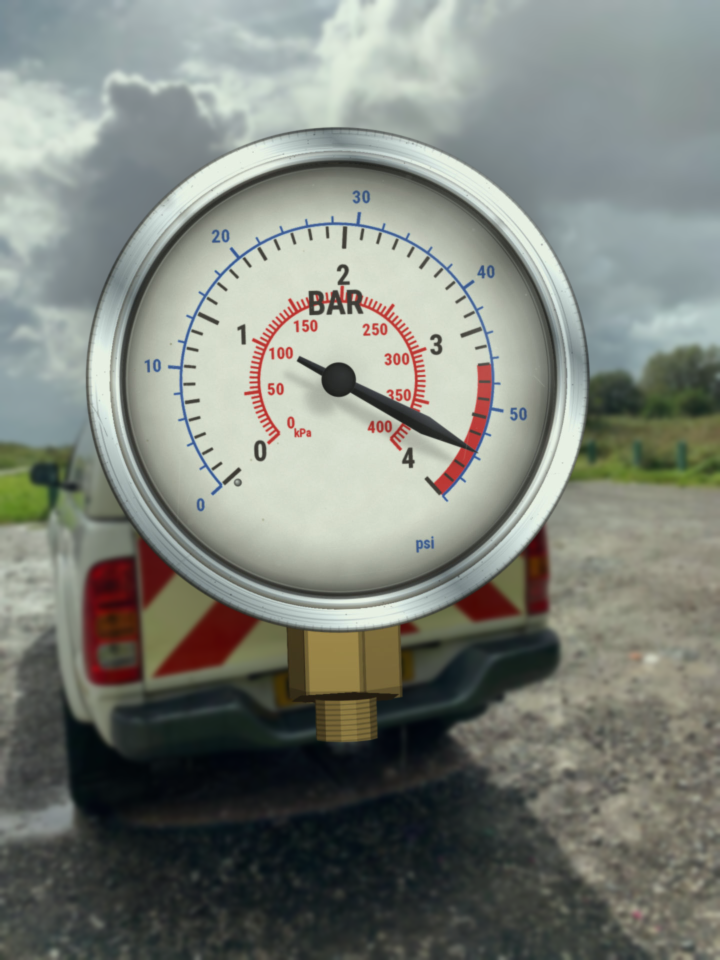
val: 3.7
